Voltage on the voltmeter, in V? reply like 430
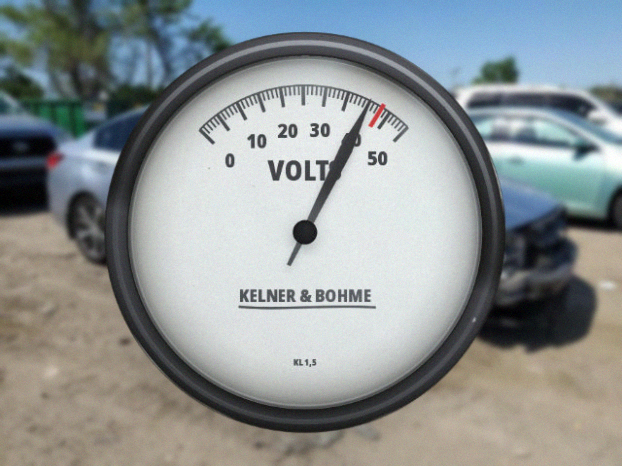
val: 40
